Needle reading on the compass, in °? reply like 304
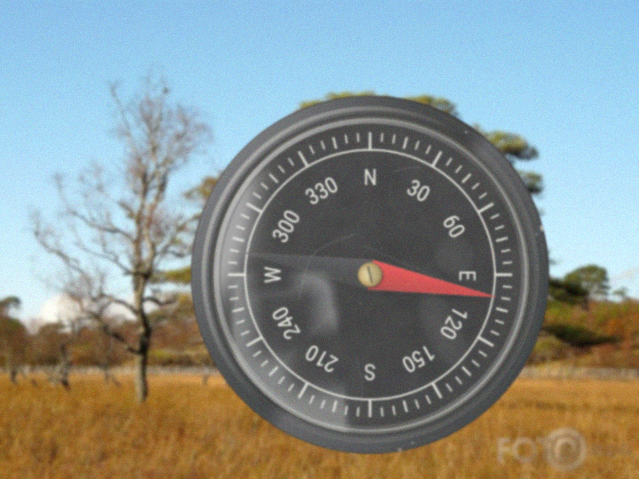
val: 100
